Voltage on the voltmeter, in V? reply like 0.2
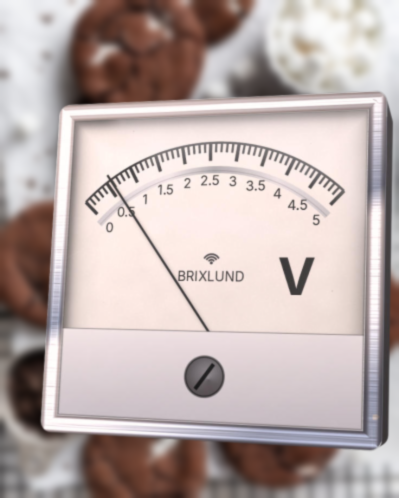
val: 0.6
